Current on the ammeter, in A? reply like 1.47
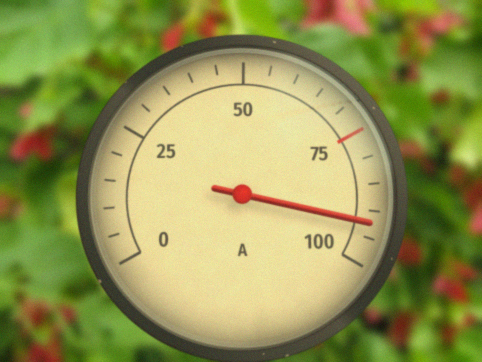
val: 92.5
